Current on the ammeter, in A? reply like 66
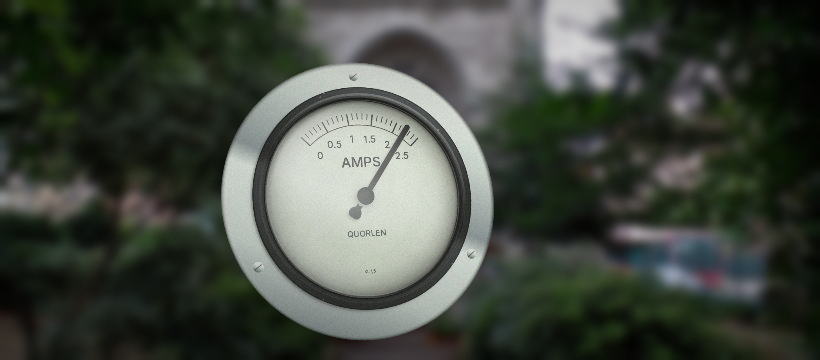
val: 2.2
